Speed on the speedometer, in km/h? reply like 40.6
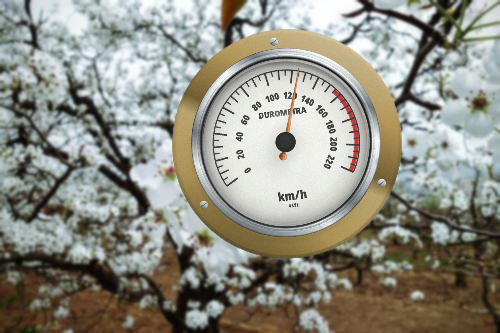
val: 125
